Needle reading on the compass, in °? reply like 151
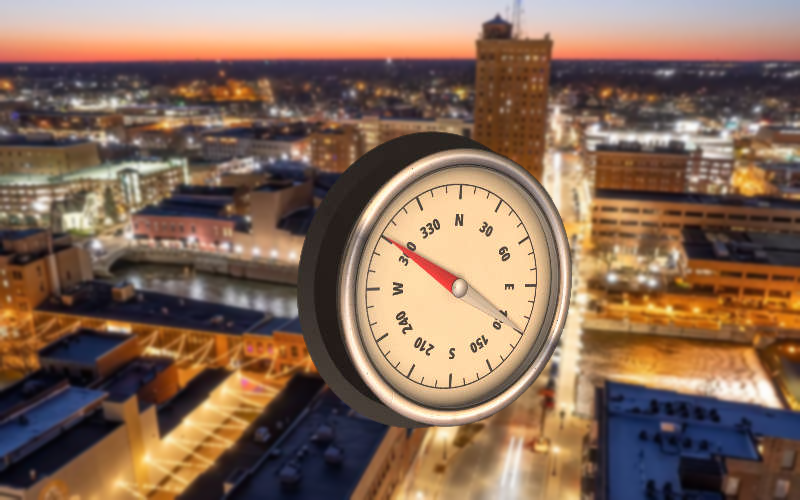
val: 300
